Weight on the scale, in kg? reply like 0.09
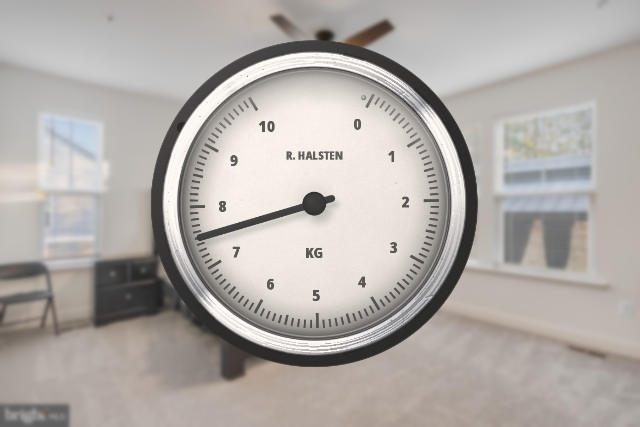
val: 7.5
